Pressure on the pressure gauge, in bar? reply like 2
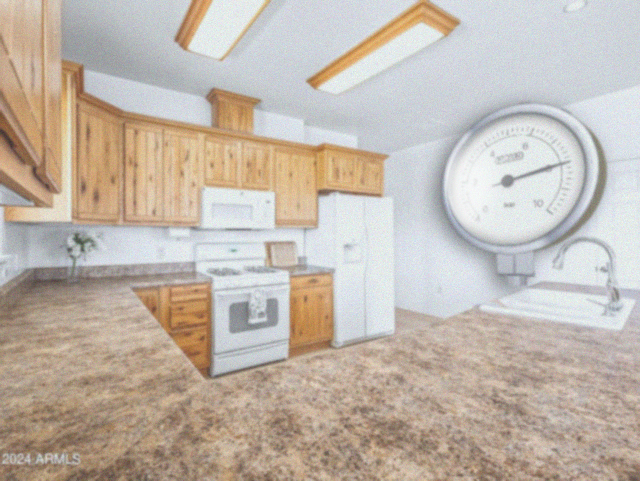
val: 8
